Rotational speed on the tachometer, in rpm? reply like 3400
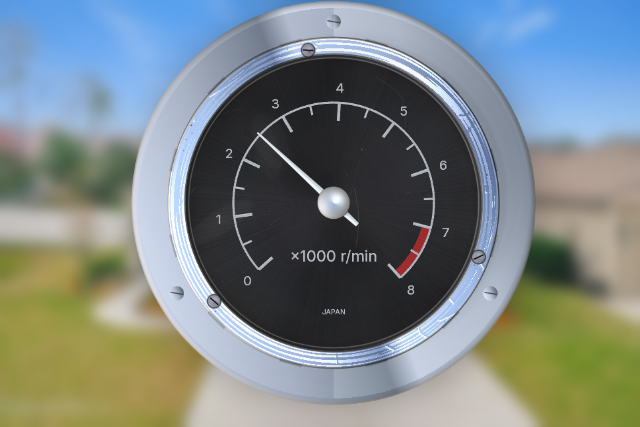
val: 2500
